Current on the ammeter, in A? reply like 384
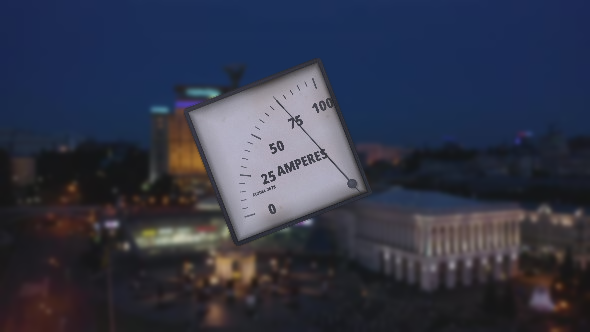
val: 75
